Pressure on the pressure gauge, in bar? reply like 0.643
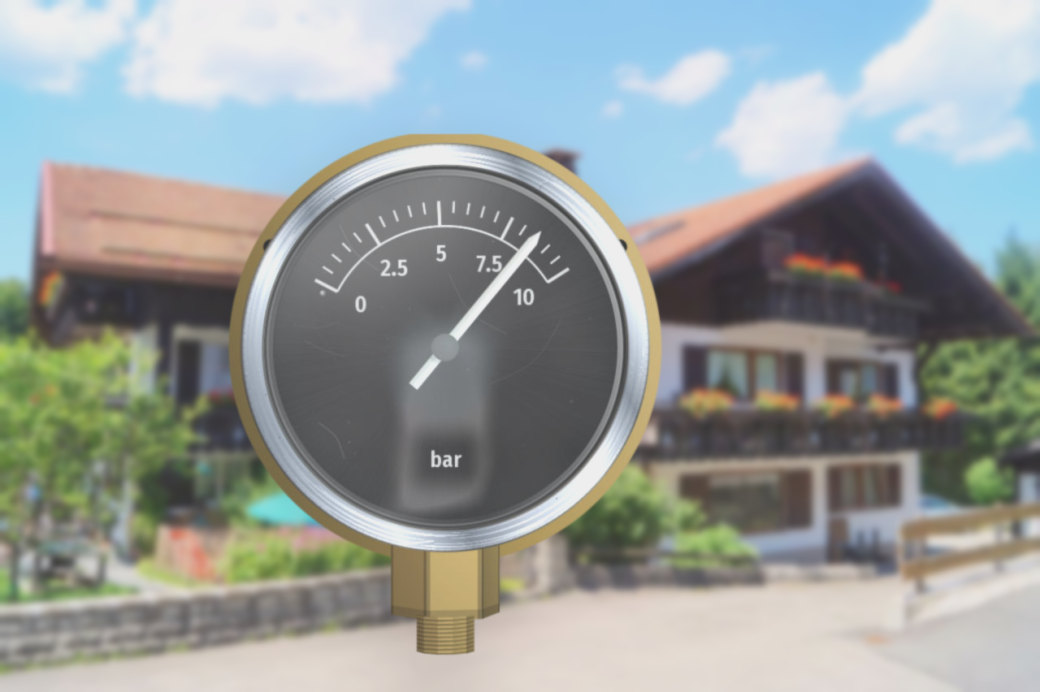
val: 8.5
